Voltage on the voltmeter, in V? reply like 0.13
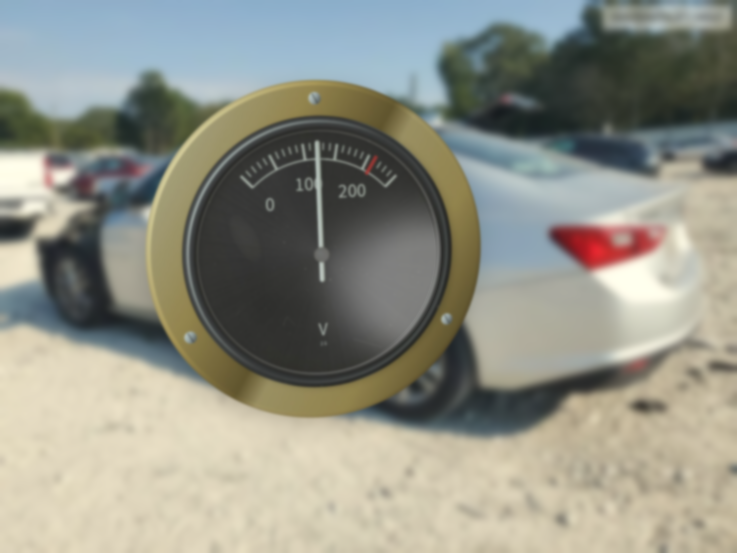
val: 120
